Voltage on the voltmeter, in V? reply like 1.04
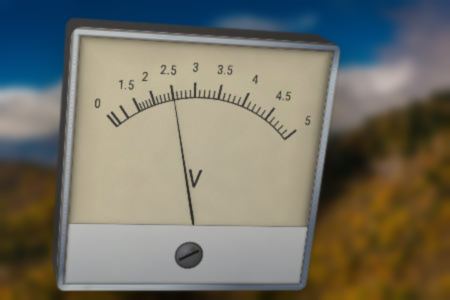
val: 2.5
